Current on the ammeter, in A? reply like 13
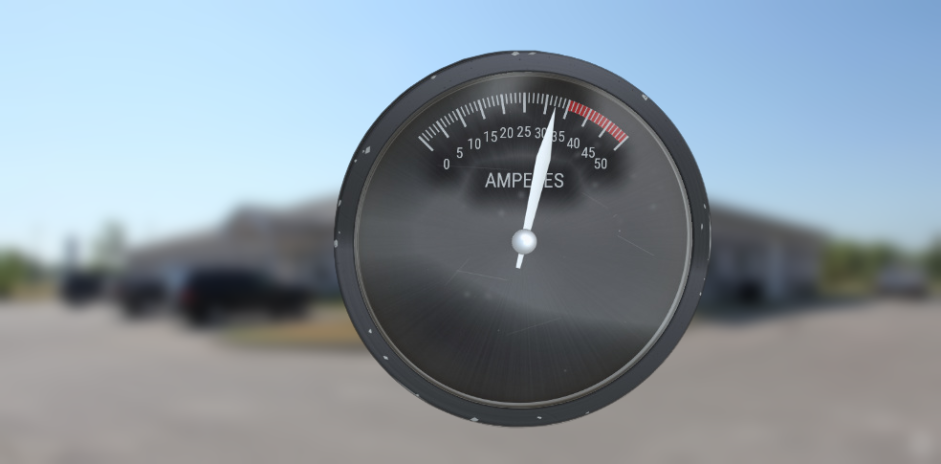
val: 32
